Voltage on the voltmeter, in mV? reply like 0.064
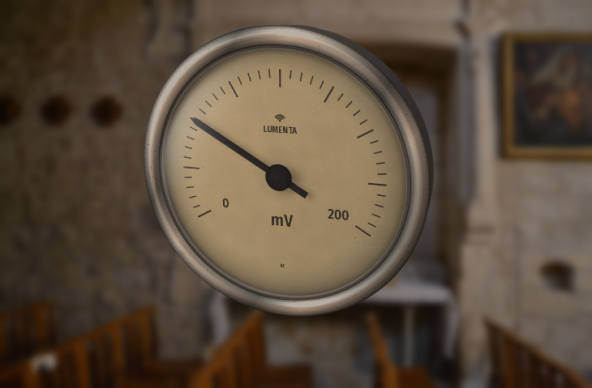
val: 50
